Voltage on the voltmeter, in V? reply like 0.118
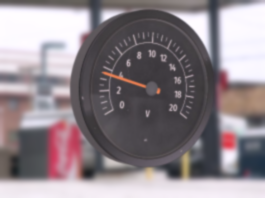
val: 3.5
